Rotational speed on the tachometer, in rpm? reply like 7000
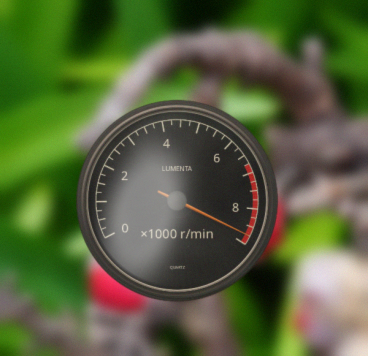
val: 8750
